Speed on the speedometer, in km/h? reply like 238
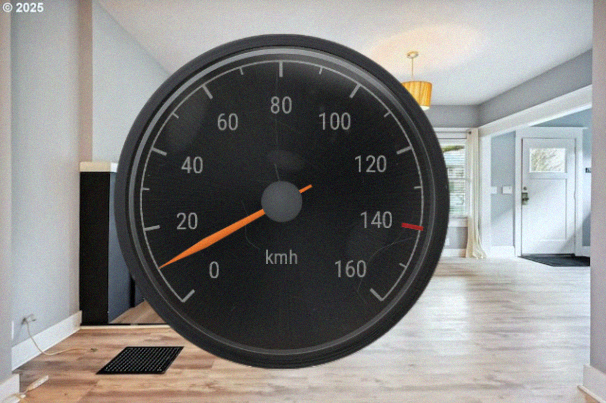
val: 10
